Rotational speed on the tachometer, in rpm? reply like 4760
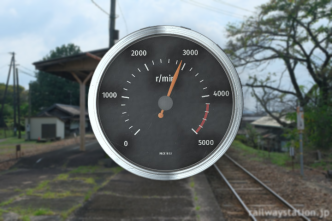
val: 2900
